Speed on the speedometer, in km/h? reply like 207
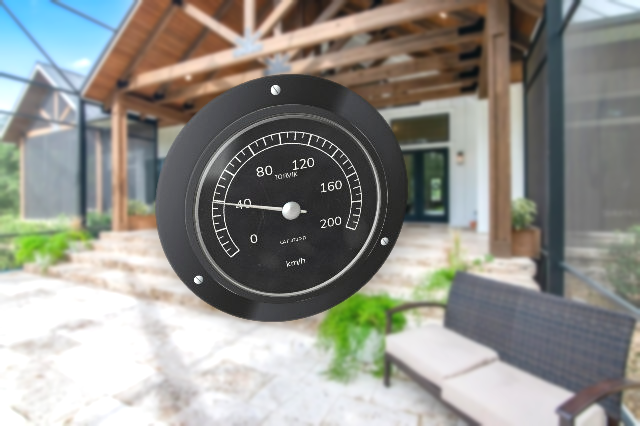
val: 40
